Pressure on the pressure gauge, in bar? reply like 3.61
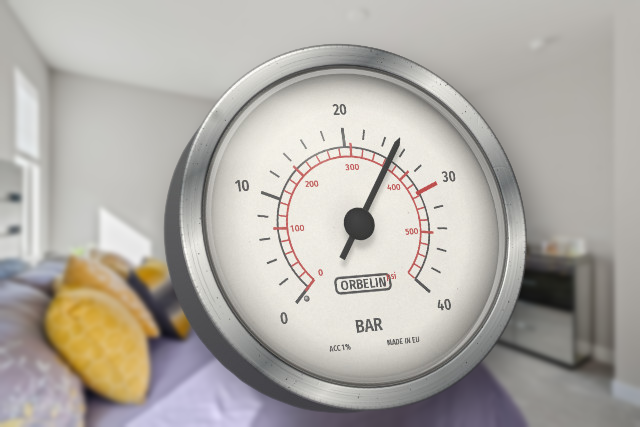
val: 25
